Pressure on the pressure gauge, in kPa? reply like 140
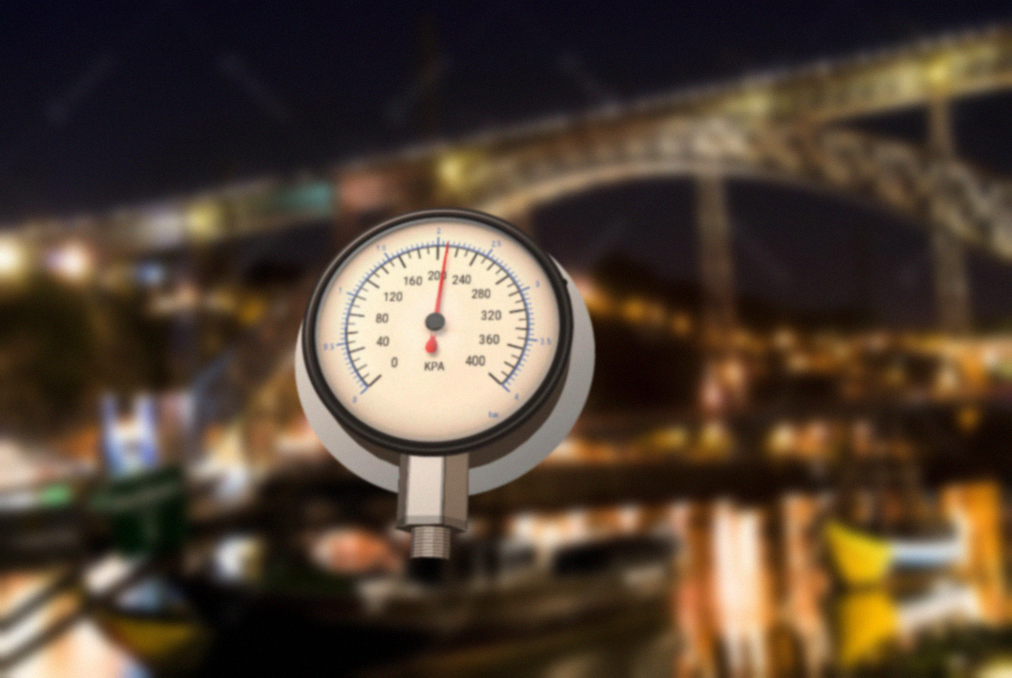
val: 210
